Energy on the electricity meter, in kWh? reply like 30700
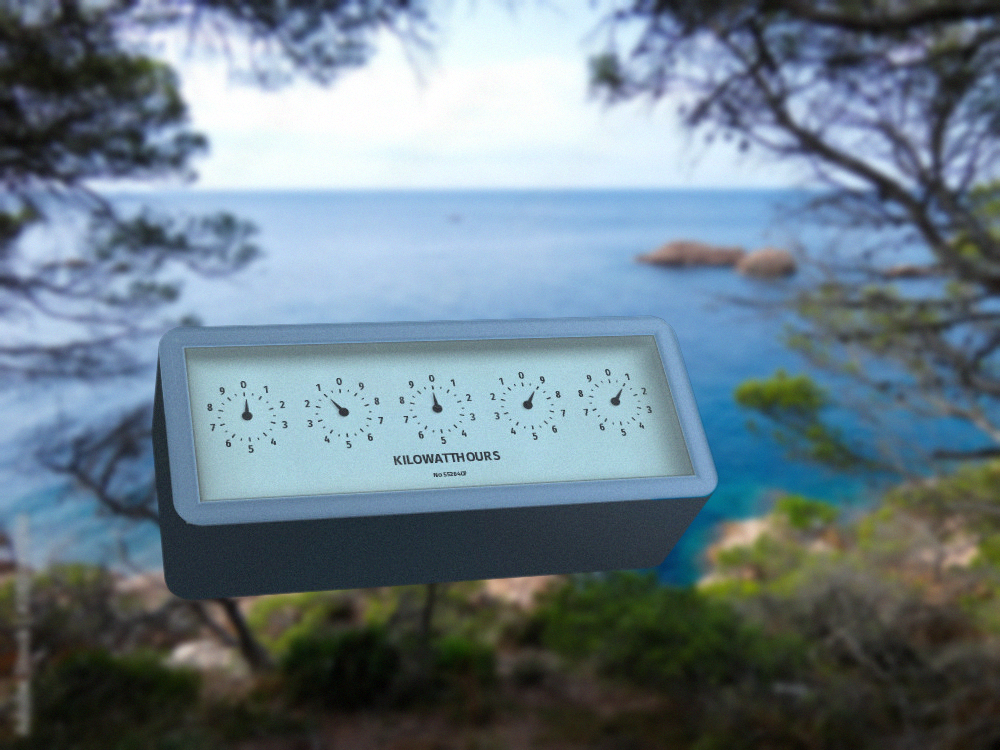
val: 991
